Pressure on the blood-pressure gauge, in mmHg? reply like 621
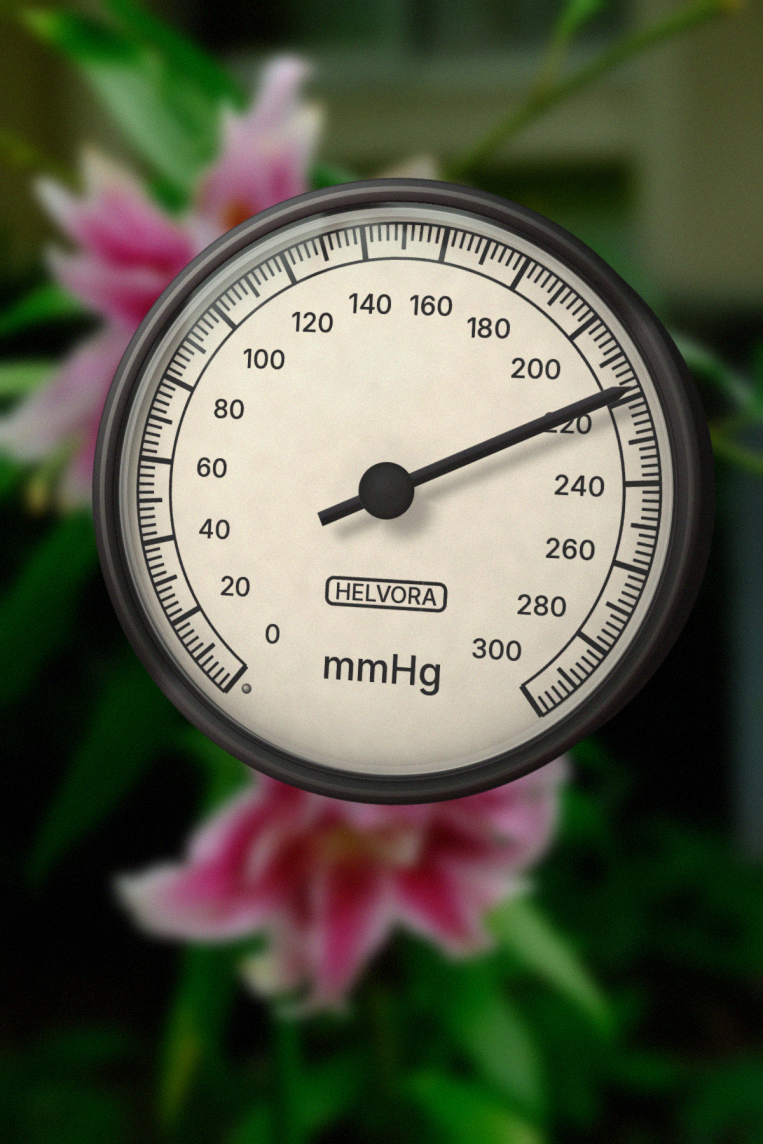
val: 218
